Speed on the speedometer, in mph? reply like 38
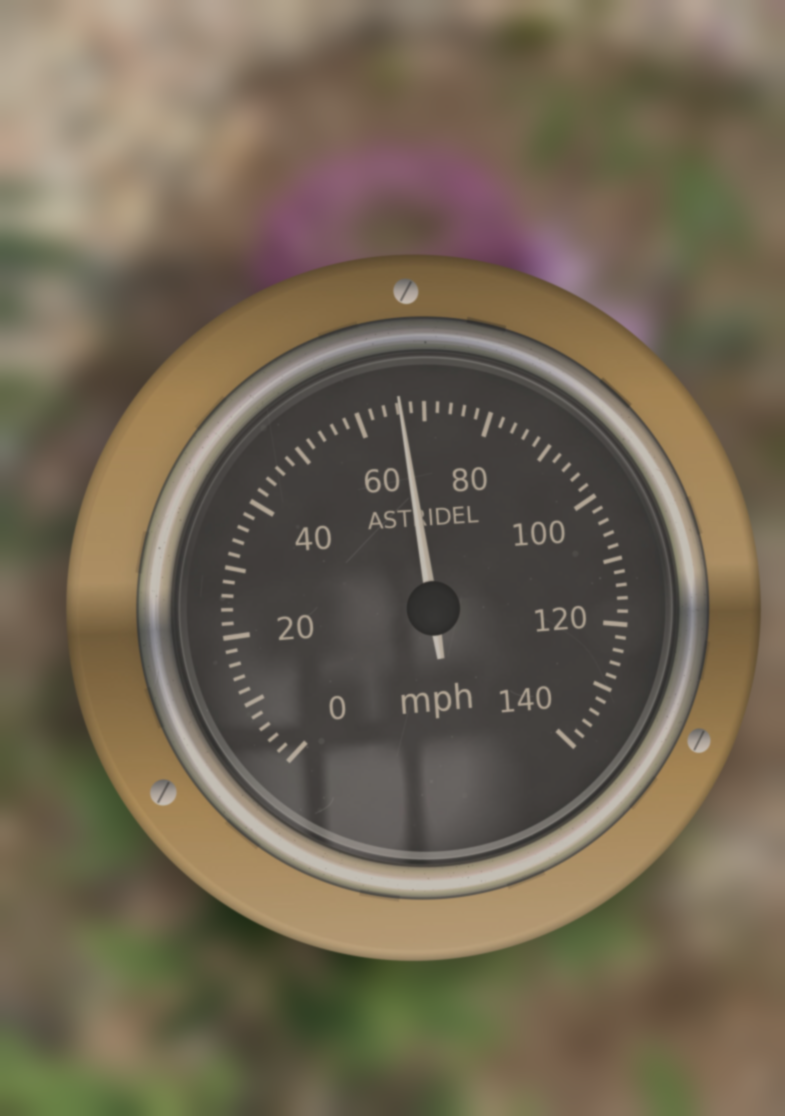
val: 66
